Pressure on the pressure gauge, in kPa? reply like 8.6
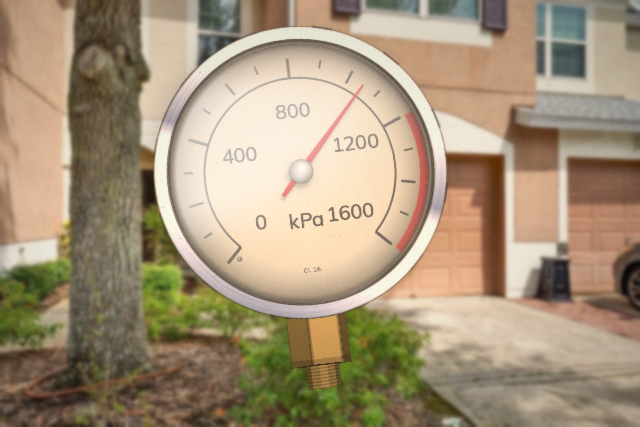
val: 1050
